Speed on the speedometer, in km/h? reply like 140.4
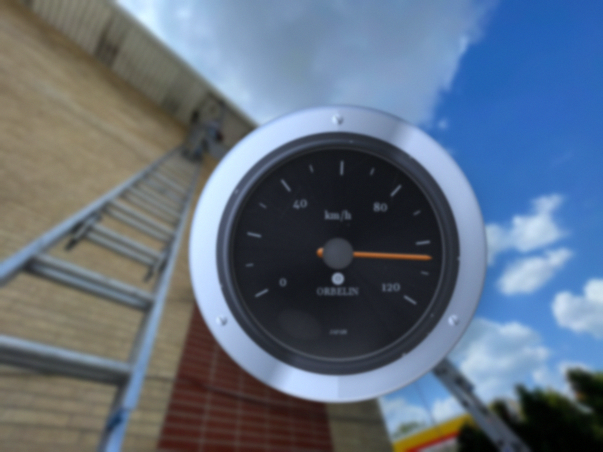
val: 105
